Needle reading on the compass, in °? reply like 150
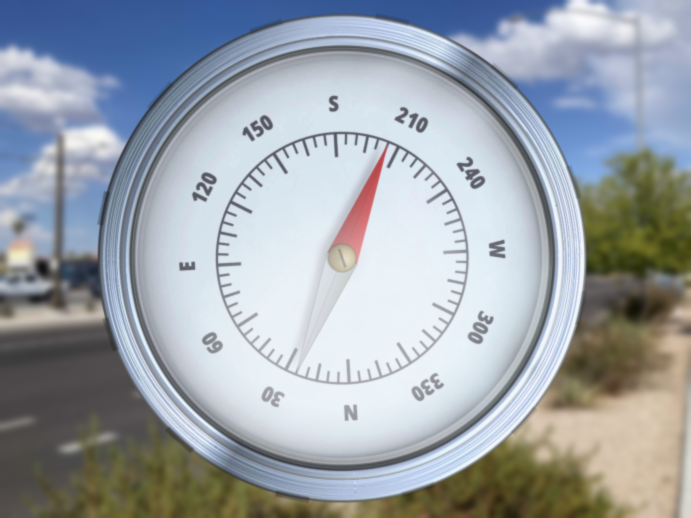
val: 205
